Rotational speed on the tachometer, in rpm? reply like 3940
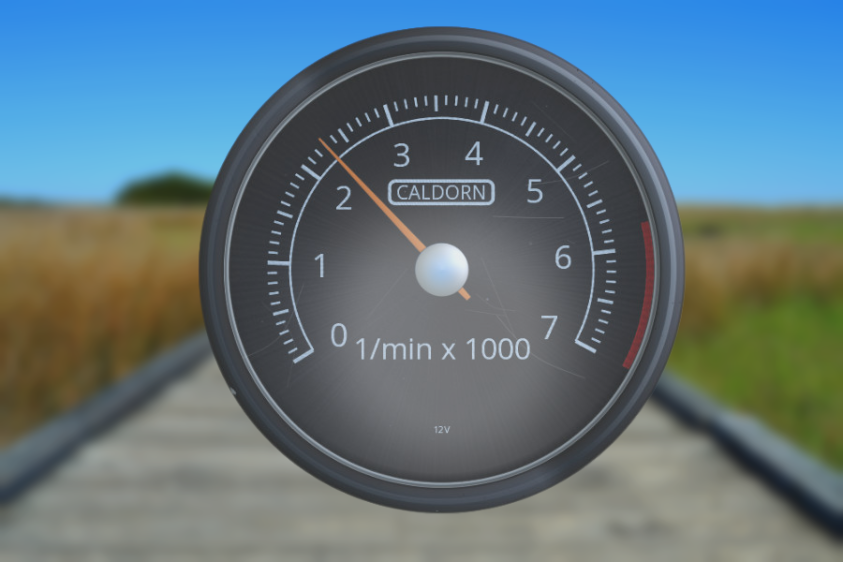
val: 2300
